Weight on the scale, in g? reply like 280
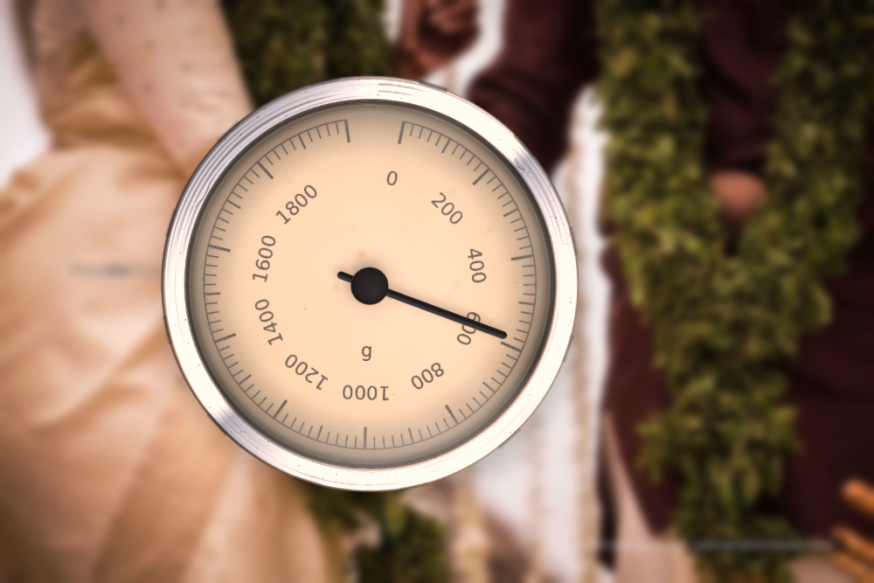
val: 580
